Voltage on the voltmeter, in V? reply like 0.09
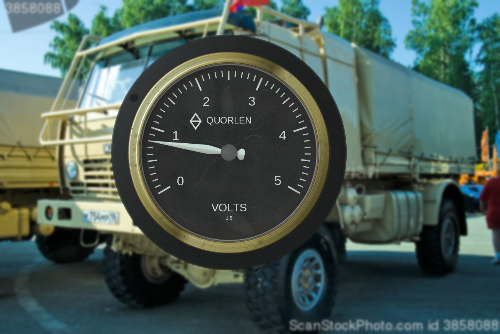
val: 0.8
